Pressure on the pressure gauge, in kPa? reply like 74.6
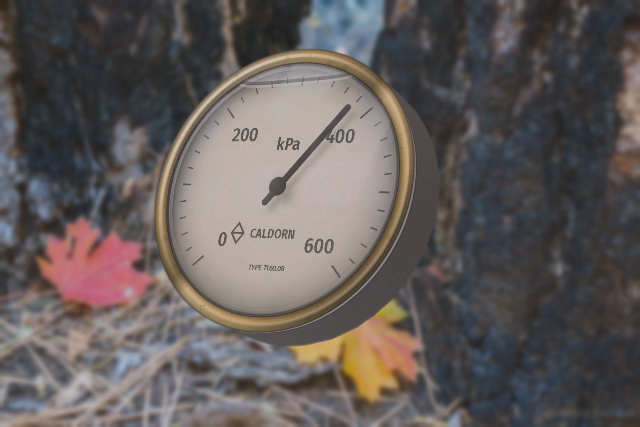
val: 380
